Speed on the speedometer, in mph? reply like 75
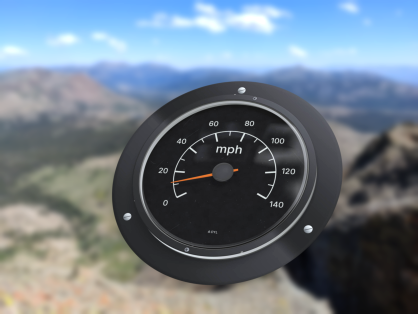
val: 10
